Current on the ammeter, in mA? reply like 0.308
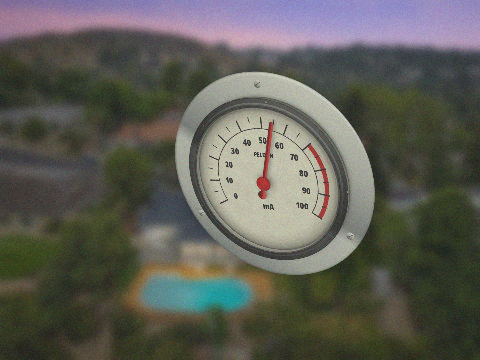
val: 55
